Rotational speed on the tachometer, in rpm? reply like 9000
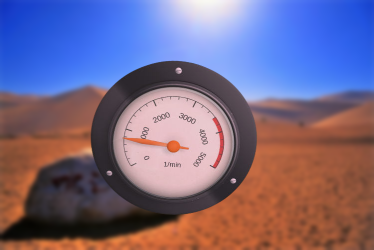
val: 800
